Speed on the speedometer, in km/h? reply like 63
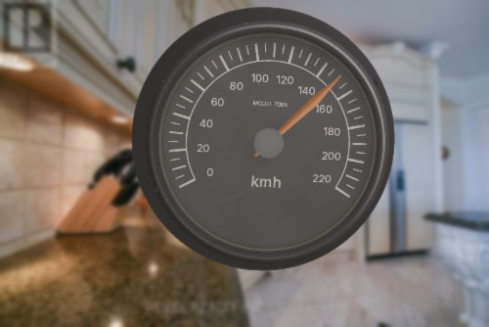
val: 150
